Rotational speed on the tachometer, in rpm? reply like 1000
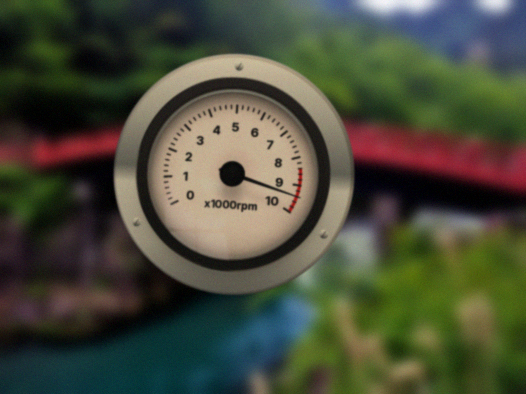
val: 9400
